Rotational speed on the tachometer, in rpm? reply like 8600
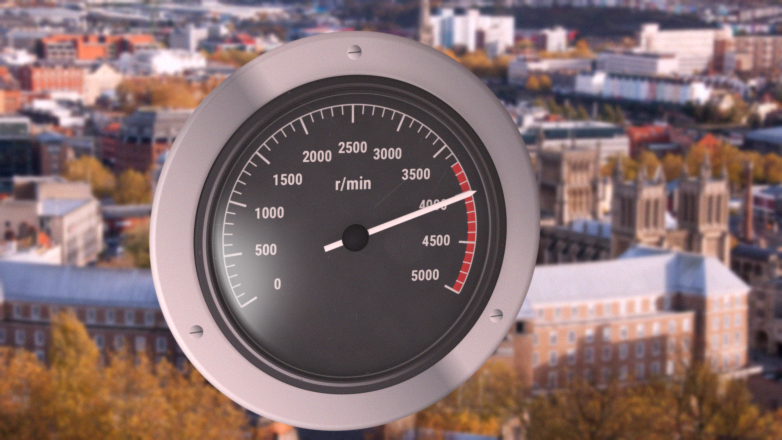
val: 4000
